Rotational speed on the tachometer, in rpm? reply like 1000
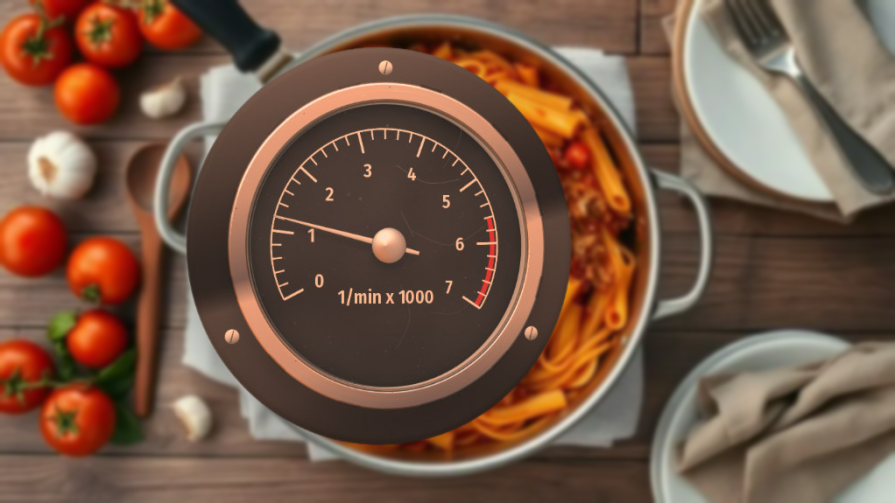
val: 1200
